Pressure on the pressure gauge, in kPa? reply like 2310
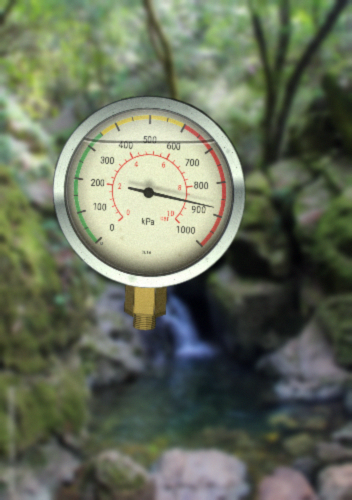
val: 875
